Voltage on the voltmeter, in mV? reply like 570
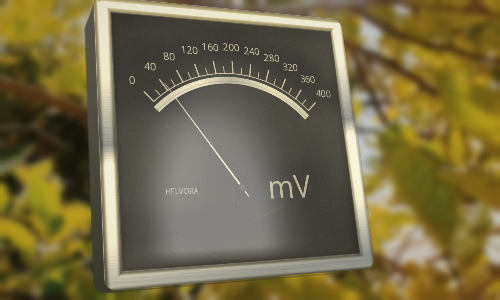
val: 40
